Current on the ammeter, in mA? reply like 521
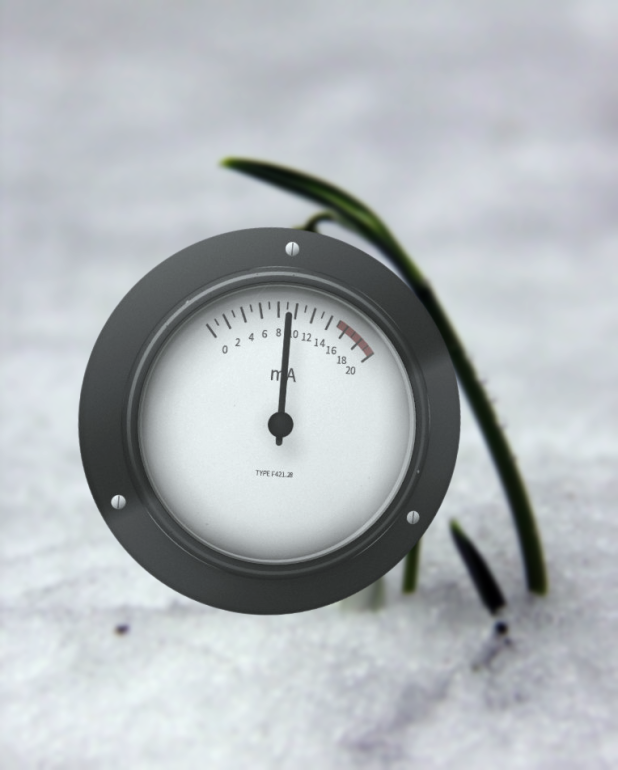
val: 9
